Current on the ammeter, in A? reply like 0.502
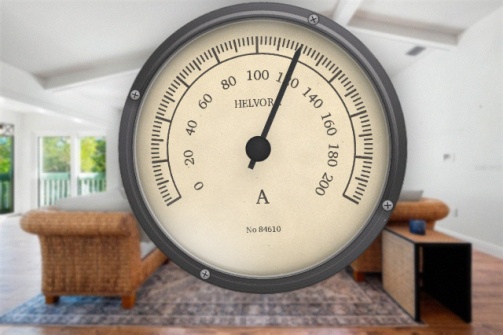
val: 120
